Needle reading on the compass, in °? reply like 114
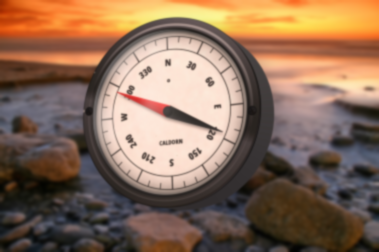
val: 295
